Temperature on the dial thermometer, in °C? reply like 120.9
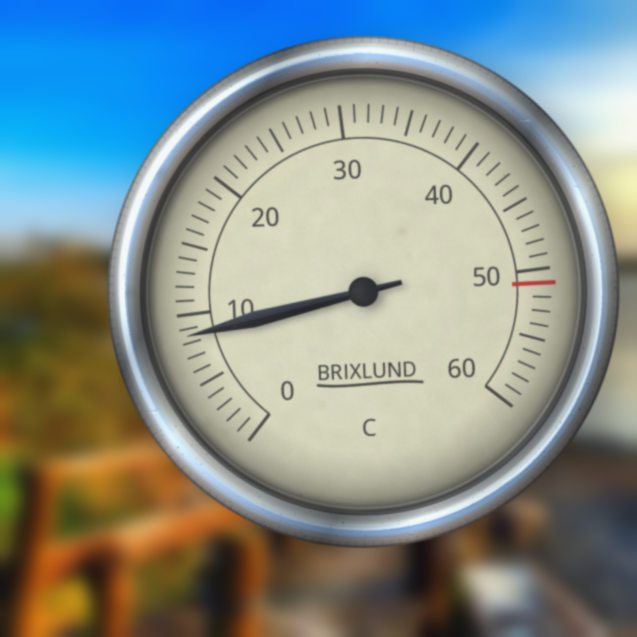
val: 8.5
